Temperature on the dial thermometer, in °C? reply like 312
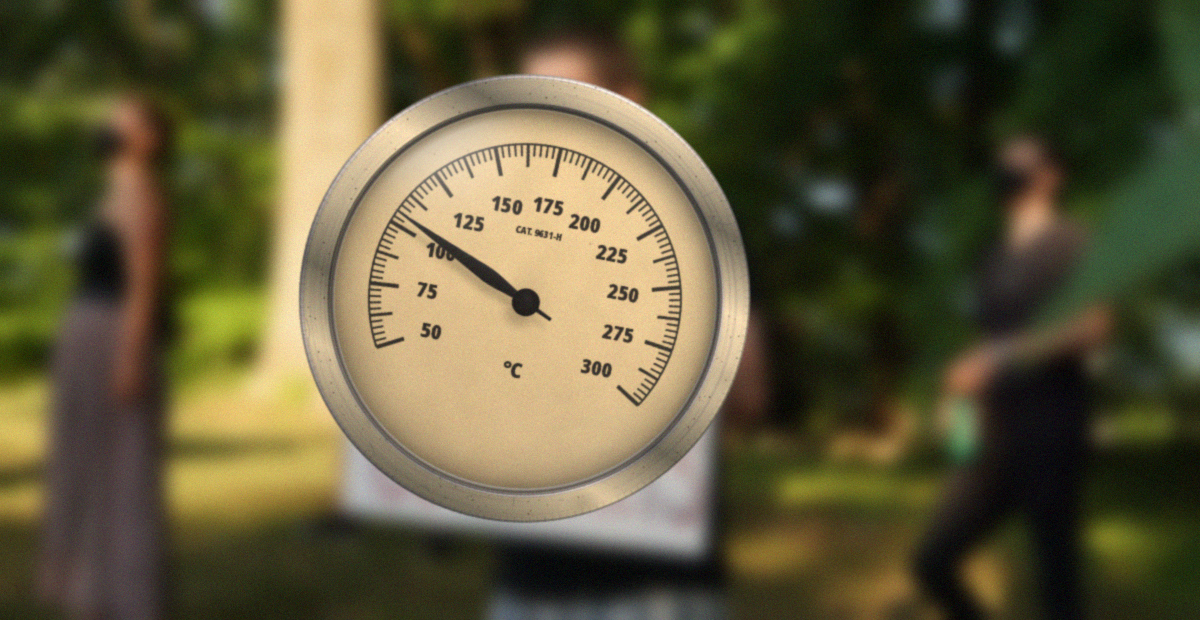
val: 105
